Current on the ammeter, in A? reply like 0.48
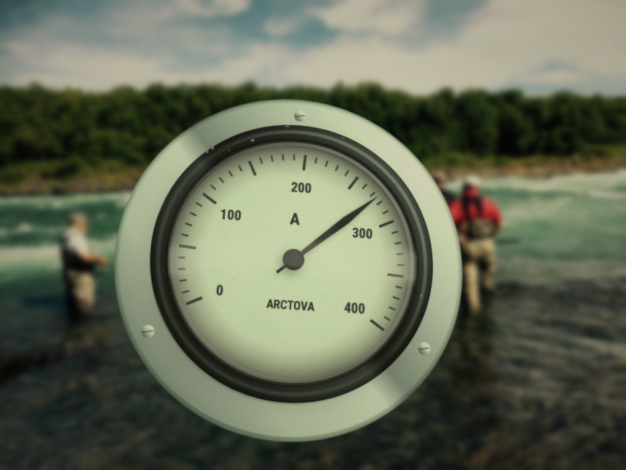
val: 275
